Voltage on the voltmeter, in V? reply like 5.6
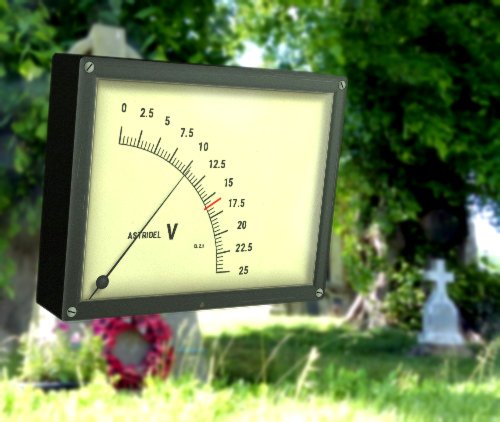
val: 10
